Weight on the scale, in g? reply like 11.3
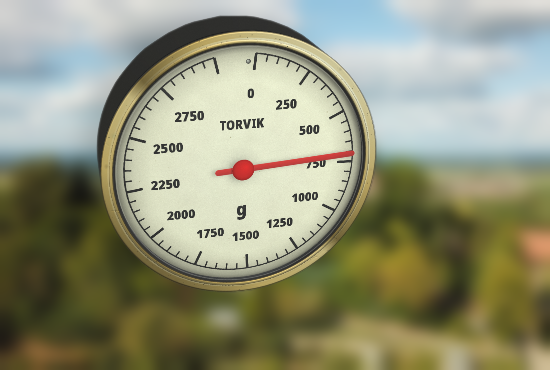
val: 700
